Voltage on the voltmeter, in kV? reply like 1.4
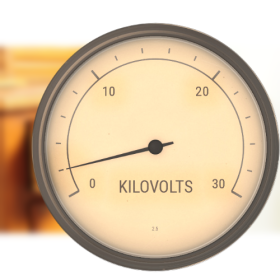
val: 2
